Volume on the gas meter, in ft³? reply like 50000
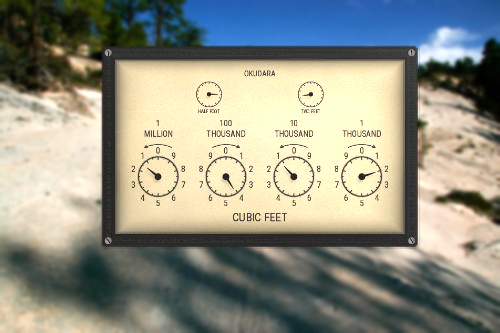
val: 141200
